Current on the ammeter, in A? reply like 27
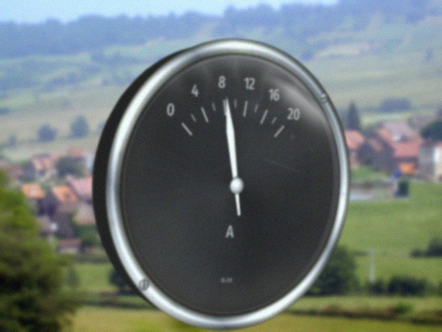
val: 8
